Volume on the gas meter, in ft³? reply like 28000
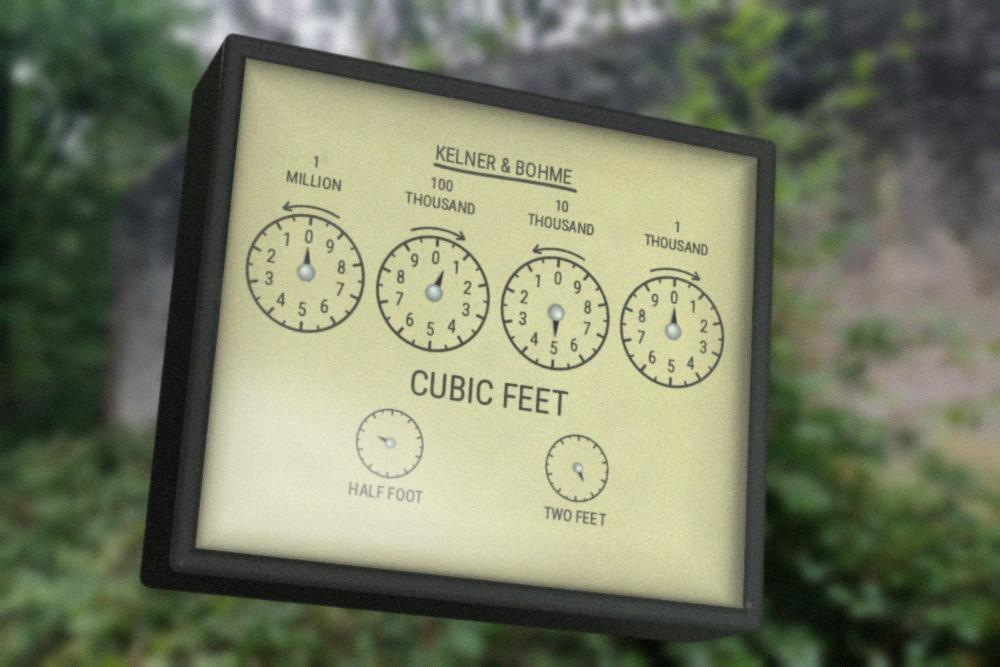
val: 5000
